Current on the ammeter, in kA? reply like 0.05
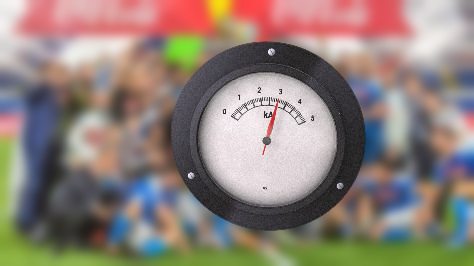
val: 3
